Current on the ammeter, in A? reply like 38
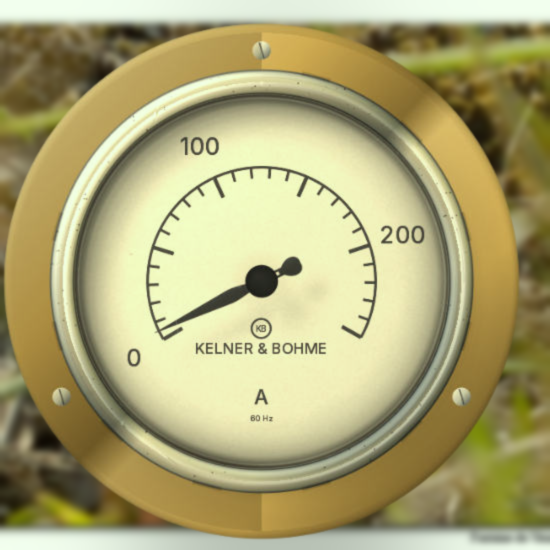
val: 5
